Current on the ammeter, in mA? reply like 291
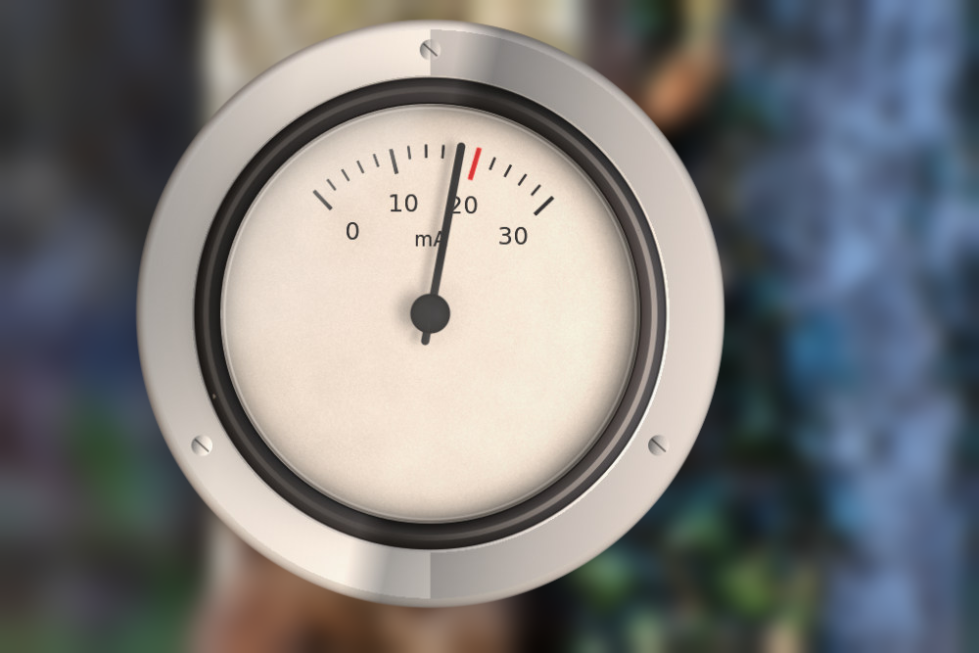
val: 18
